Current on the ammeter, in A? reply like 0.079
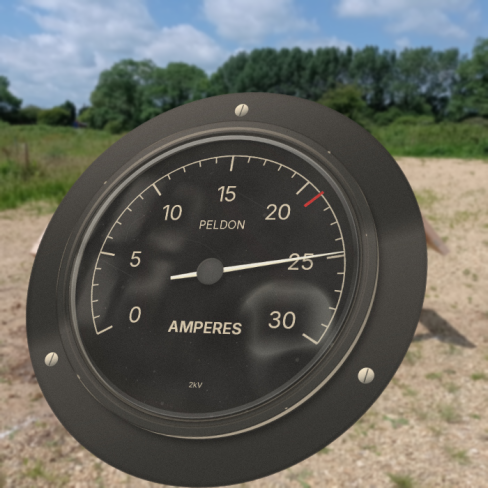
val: 25
